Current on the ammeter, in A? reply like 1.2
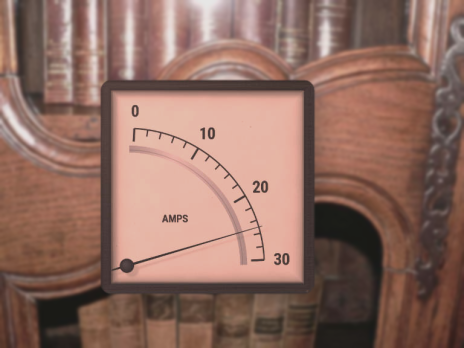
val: 25
